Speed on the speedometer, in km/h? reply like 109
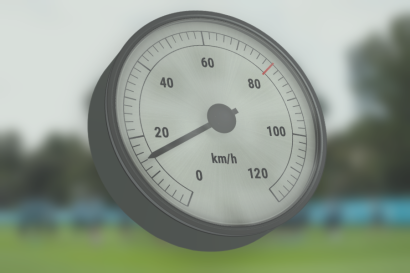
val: 14
